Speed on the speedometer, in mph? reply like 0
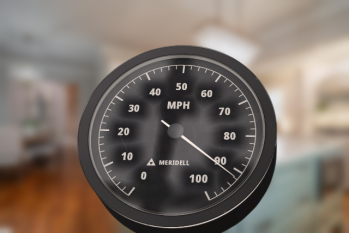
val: 92
